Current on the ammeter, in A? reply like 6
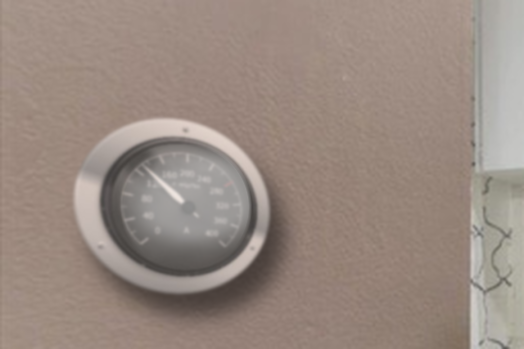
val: 130
